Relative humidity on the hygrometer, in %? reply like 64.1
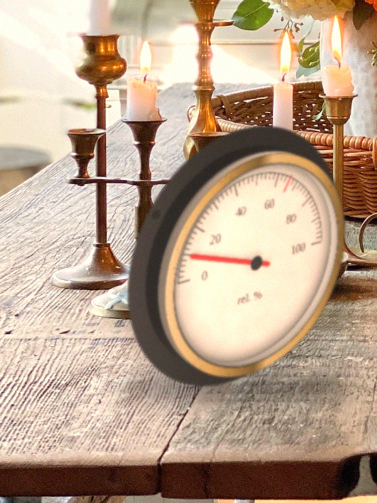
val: 10
